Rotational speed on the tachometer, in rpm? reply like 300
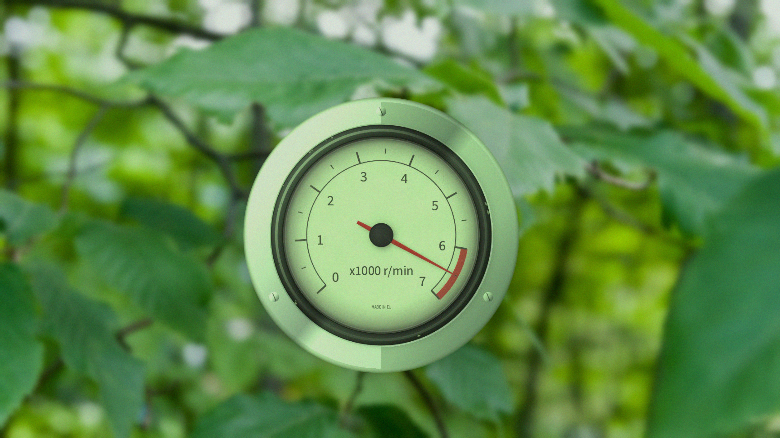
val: 6500
